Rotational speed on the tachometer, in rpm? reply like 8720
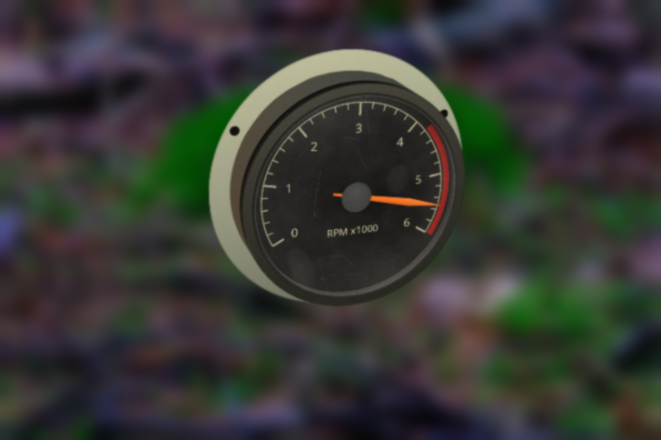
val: 5500
